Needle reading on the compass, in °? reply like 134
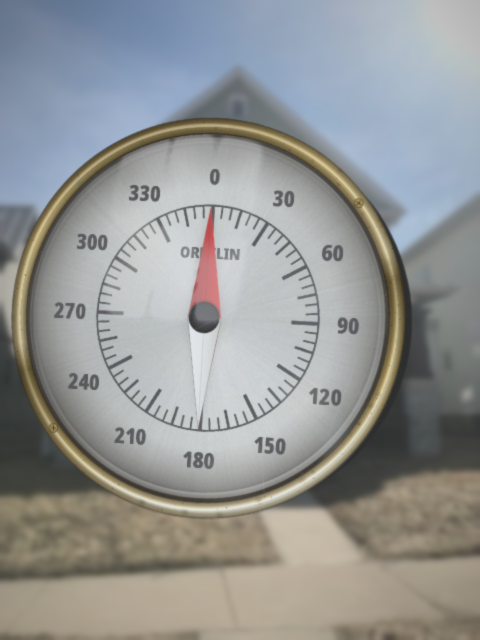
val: 0
